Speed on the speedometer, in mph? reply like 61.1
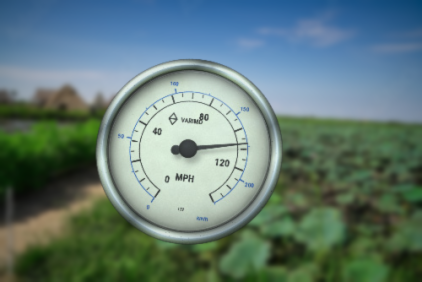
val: 107.5
